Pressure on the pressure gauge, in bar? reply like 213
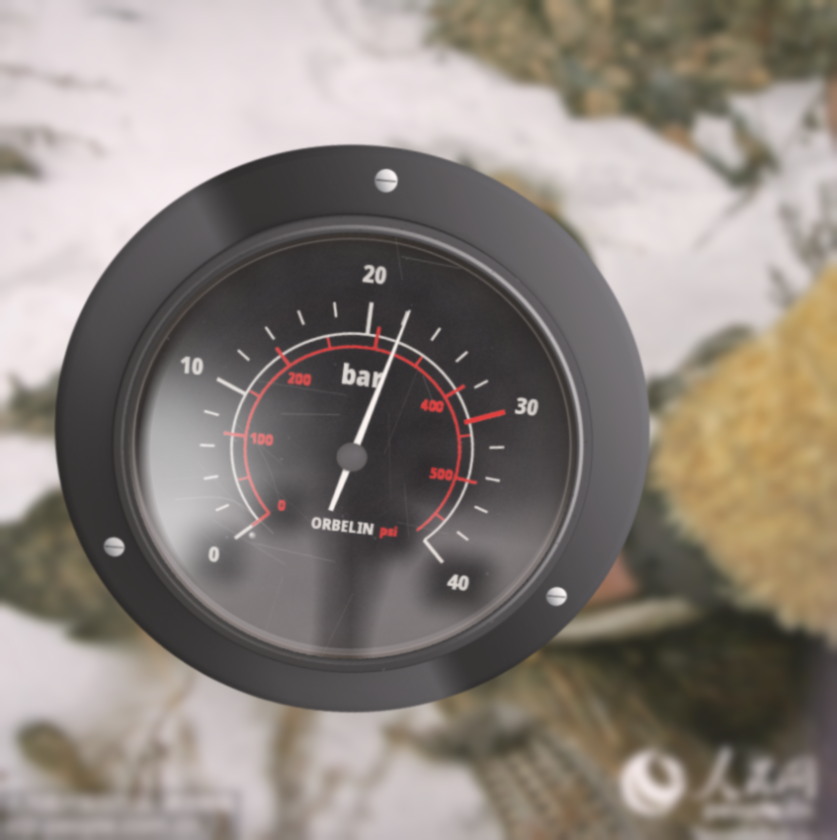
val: 22
